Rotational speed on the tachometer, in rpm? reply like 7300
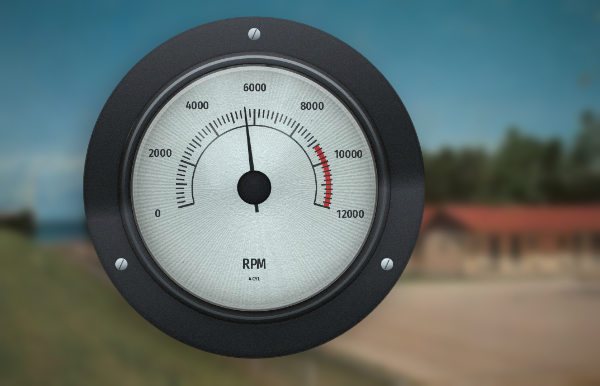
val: 5600
